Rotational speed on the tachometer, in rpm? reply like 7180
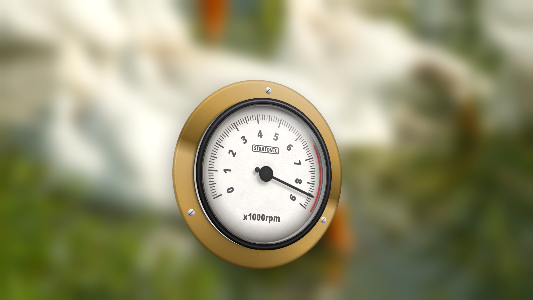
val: 8500
